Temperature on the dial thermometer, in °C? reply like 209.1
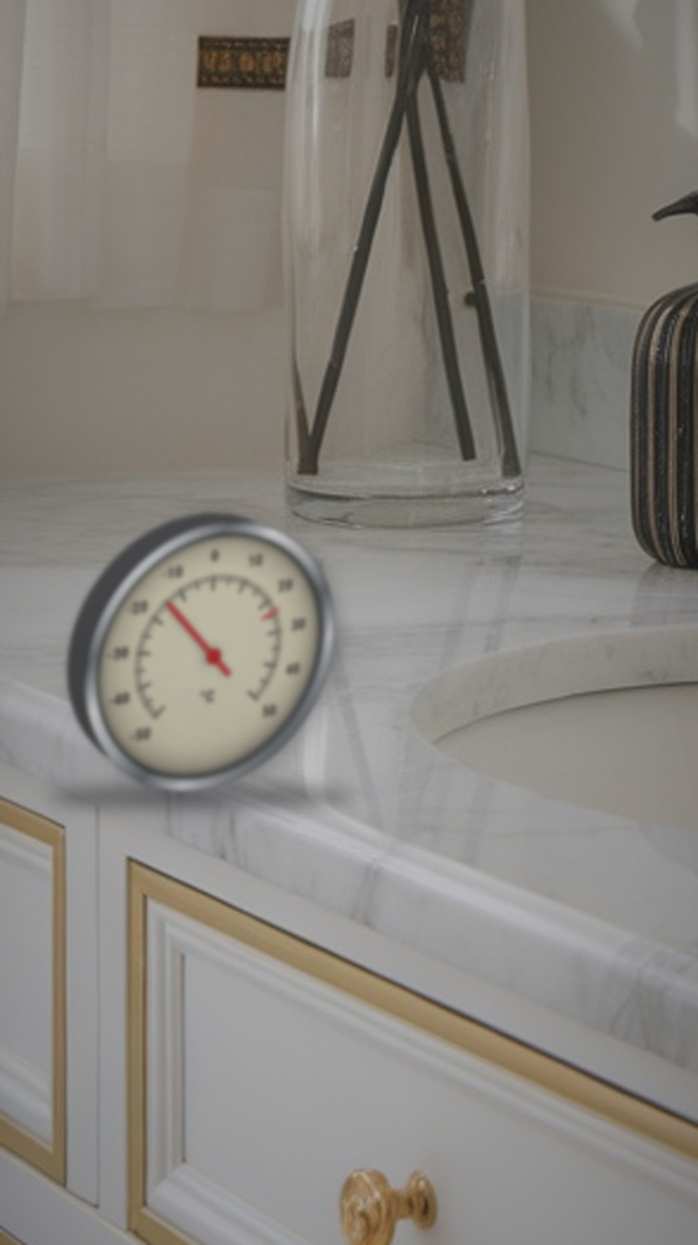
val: -15
